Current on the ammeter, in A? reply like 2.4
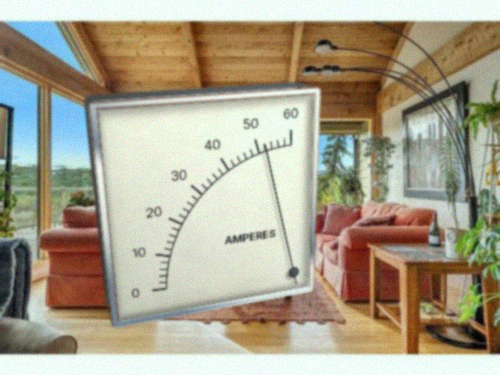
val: 52
